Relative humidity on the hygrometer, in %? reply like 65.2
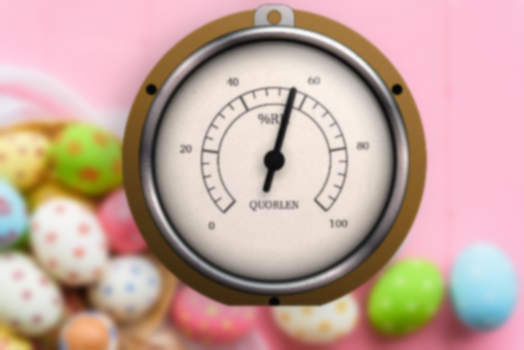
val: 56
